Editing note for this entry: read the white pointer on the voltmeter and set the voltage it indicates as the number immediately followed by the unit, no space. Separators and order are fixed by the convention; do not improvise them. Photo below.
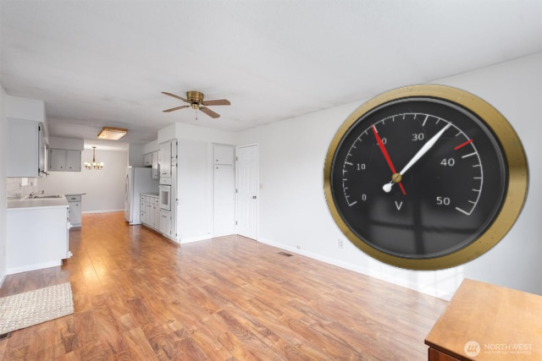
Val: 34V
